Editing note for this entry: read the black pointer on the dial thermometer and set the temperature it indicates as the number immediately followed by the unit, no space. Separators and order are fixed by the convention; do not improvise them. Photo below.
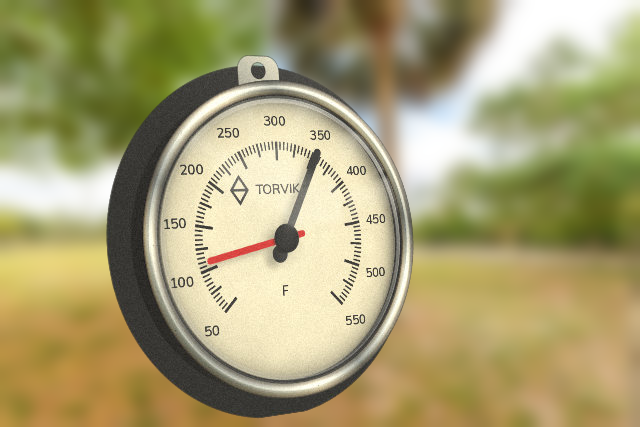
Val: 350°F
